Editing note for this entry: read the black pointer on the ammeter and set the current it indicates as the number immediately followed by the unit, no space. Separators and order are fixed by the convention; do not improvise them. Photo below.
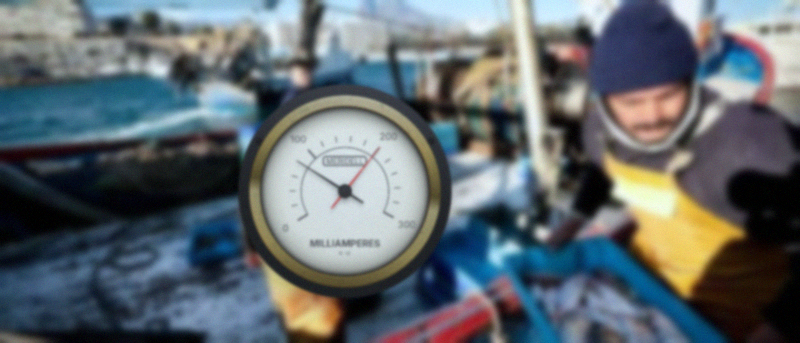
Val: 80mA
